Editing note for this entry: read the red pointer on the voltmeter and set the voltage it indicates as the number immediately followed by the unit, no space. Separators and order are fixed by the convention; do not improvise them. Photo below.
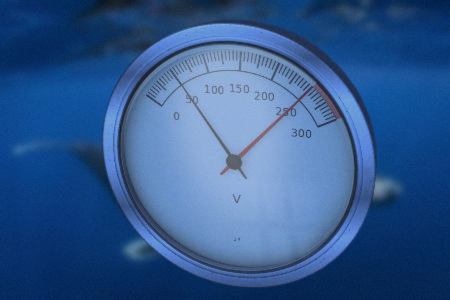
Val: 250V
